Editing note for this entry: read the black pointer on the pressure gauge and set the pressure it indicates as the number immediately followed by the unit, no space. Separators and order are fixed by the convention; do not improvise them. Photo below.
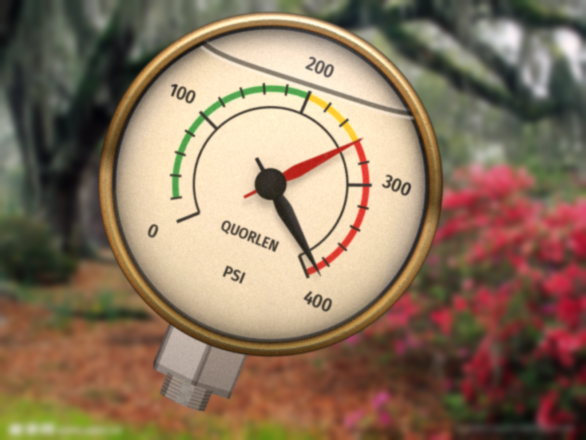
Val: 390psi
